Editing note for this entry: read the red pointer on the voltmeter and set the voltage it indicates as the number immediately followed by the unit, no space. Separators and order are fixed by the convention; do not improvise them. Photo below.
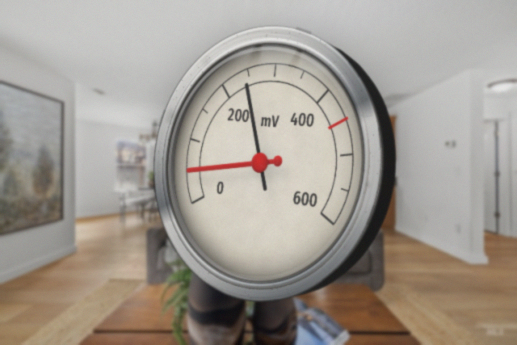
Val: 50mV
